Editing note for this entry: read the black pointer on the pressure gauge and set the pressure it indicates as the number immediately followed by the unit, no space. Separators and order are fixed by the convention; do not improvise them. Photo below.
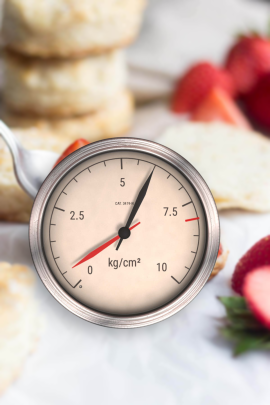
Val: 6kg/cm²
